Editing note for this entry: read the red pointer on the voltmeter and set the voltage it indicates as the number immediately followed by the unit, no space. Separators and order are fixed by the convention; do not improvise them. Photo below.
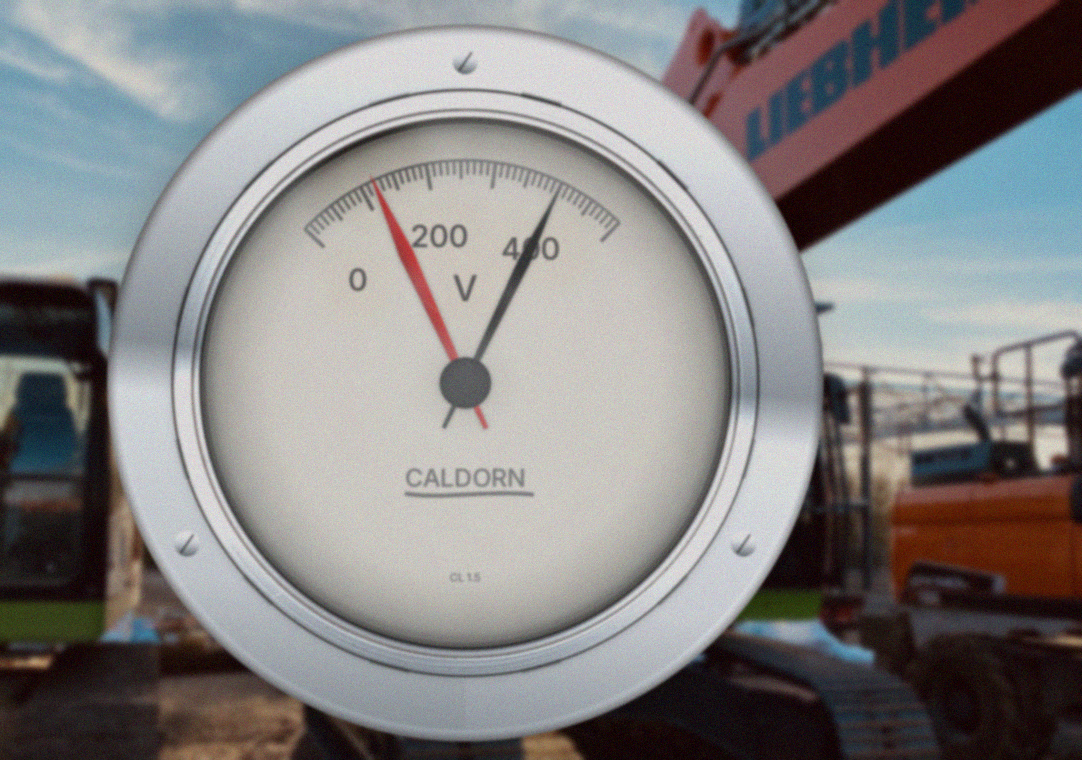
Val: 120V
